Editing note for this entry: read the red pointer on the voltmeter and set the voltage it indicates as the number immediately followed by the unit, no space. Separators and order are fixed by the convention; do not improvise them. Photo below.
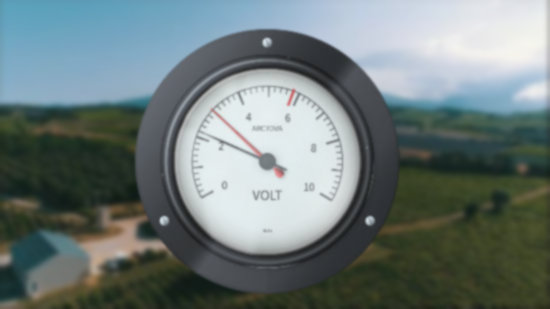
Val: 3V
